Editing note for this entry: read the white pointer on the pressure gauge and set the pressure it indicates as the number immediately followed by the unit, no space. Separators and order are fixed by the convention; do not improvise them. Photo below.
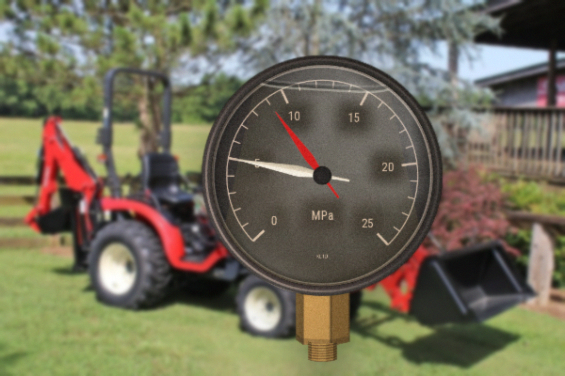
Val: 5MPa
